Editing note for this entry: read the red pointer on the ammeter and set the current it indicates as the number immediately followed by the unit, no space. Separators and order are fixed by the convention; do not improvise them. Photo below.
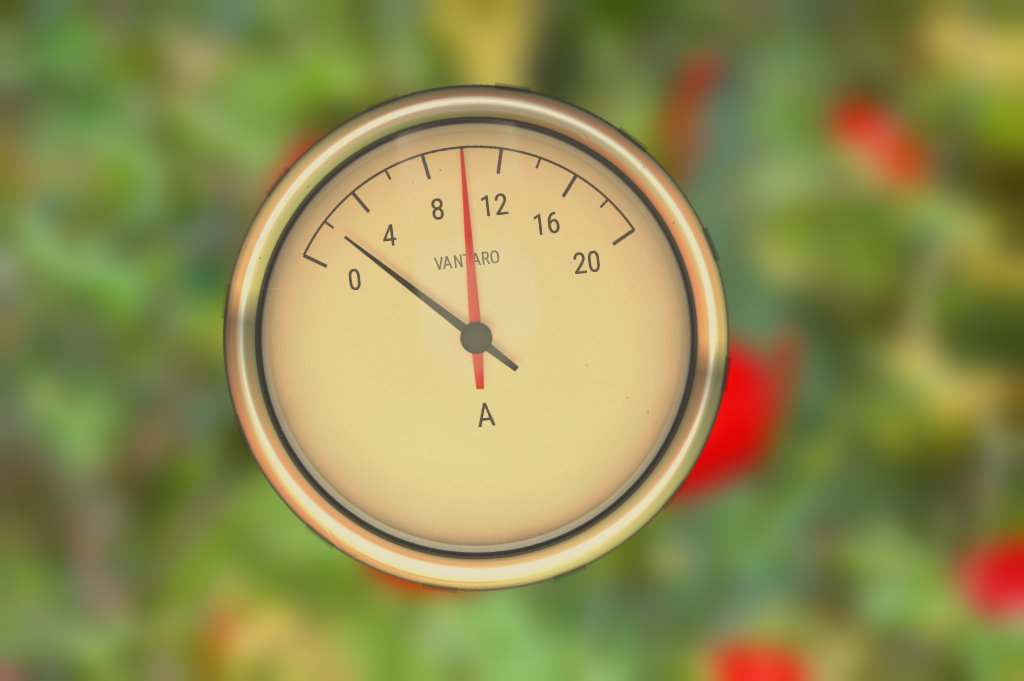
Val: 10A
